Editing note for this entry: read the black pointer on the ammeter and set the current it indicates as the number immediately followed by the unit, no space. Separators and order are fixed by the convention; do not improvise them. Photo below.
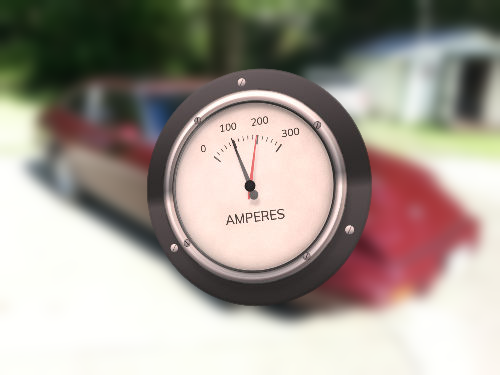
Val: 100A
